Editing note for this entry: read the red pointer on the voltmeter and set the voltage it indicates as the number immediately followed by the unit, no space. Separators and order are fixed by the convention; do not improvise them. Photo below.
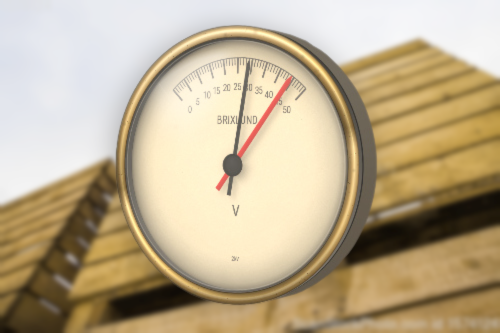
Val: 45V
